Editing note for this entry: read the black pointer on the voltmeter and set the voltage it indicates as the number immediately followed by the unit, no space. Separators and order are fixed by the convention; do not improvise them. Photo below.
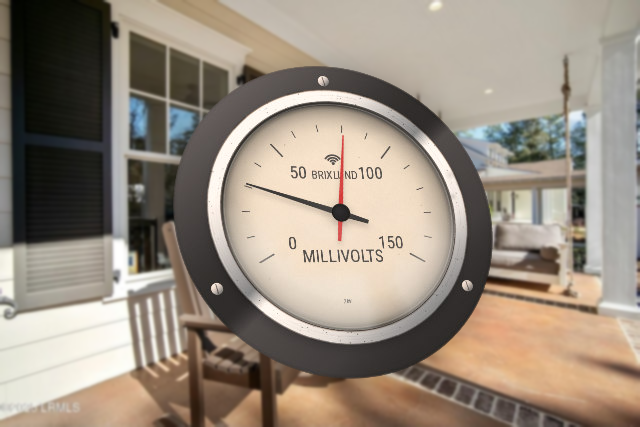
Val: 30mV
